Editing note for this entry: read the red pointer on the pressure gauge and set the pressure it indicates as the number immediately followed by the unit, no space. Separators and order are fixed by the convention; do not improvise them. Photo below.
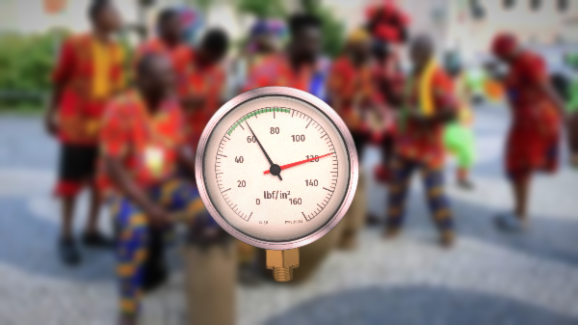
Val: 120psi
